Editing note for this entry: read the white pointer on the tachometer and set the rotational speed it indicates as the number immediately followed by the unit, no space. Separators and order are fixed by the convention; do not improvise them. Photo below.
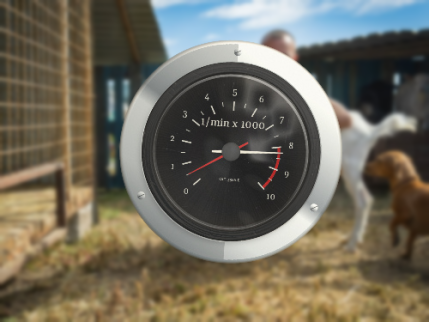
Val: 8250rpm
